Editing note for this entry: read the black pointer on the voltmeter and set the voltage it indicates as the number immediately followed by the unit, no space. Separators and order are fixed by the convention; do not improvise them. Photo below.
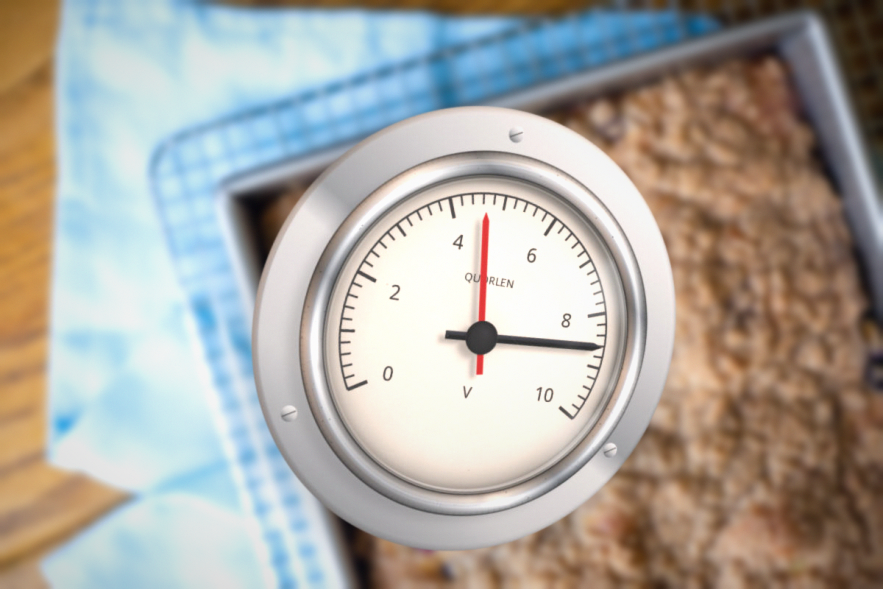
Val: 8.6V
